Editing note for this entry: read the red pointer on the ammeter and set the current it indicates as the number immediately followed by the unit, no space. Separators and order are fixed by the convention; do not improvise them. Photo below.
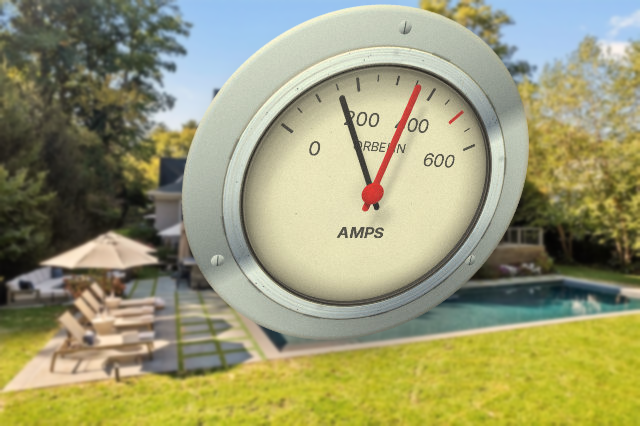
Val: 350A
